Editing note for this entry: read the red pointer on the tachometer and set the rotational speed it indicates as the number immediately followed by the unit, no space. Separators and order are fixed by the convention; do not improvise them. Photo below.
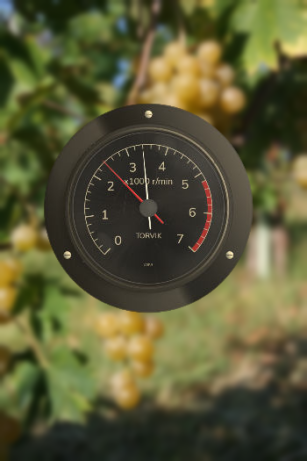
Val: 2400rpm
